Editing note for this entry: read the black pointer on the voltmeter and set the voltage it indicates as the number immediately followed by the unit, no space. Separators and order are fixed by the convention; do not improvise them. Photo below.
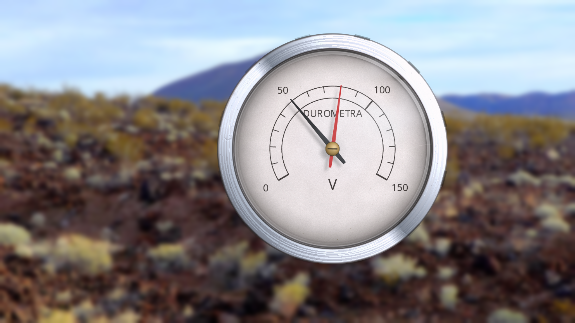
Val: 50V
